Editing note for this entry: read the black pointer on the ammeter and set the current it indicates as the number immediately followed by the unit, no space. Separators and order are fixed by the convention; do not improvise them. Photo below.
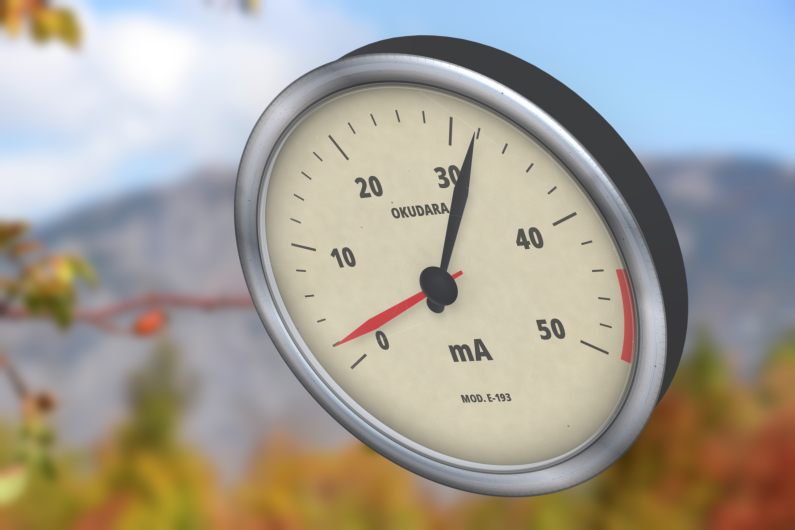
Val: 32mA
